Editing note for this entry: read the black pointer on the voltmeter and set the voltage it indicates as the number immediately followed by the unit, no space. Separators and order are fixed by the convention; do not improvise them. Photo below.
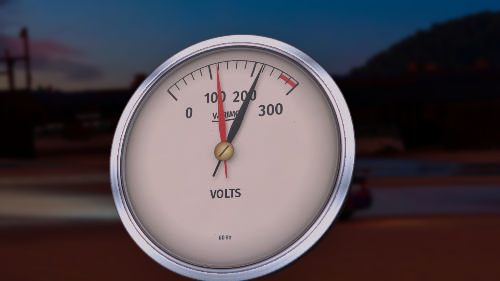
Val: 220V
